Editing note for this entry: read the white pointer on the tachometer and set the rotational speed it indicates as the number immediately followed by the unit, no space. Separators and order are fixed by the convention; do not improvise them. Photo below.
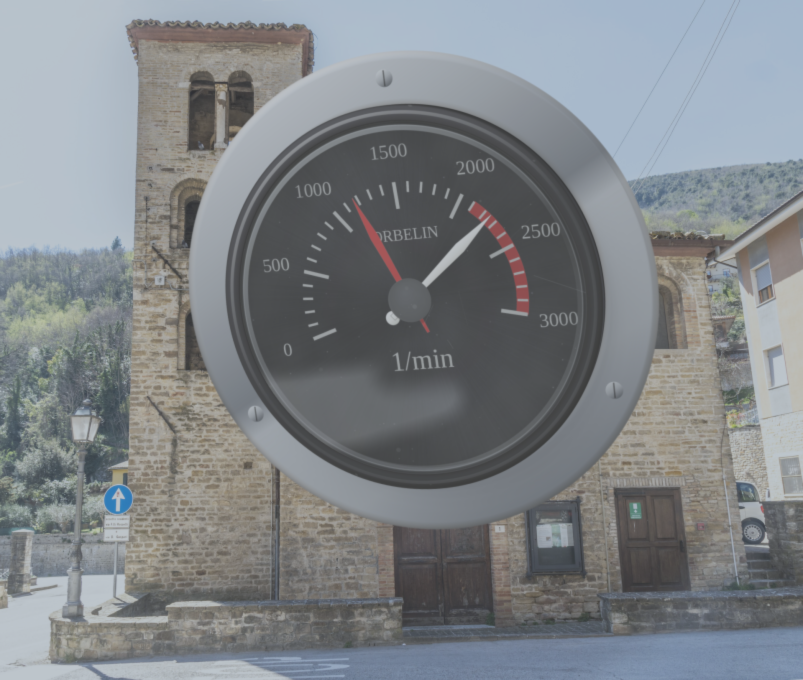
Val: 2250rpm
